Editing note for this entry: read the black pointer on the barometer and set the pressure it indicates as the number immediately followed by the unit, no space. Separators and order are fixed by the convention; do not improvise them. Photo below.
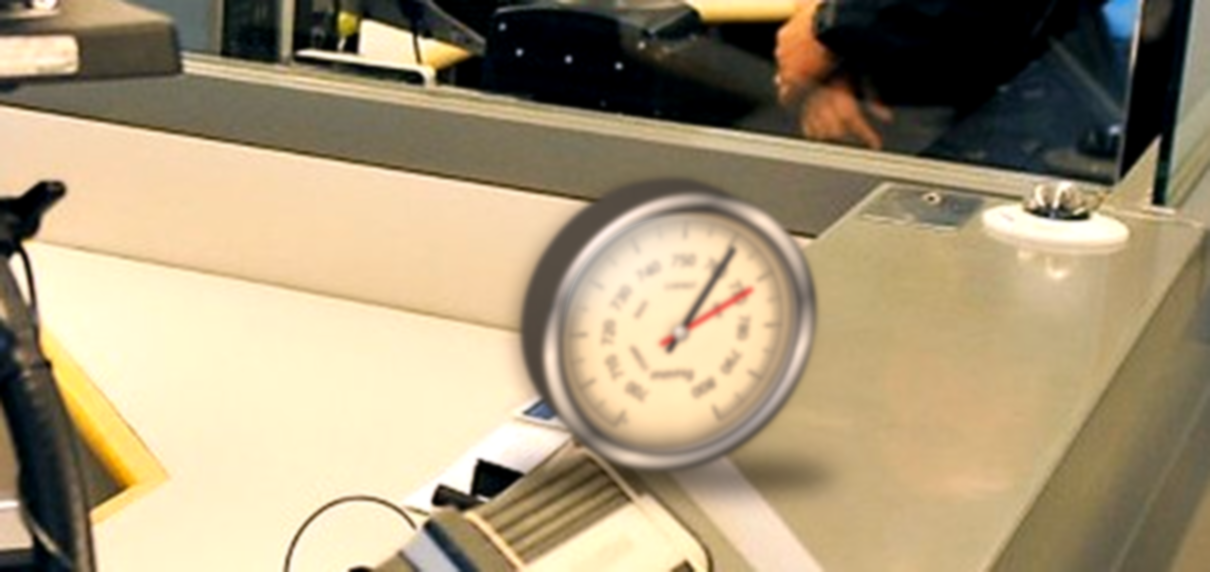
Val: 760mmHg
